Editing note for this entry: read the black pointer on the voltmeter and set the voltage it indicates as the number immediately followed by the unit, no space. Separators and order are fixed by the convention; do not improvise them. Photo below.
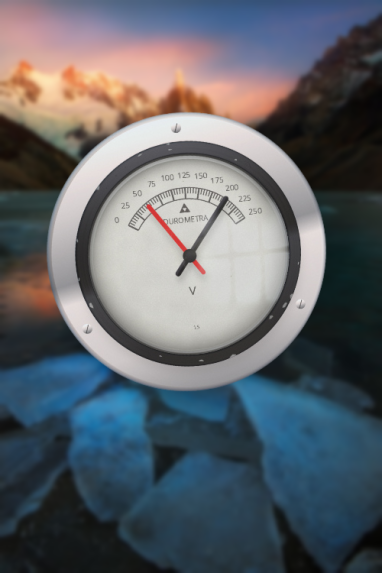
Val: 200V
